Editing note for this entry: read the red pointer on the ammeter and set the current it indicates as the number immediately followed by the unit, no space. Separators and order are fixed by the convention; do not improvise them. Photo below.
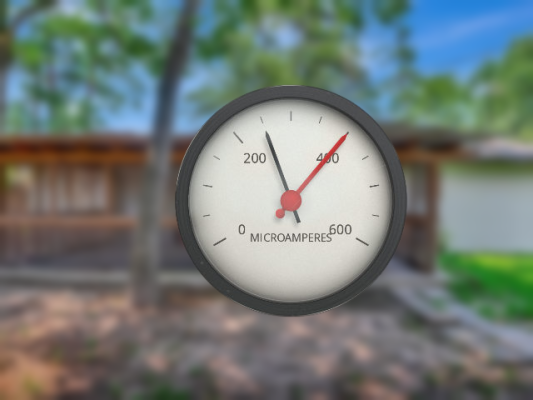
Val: 400µA
